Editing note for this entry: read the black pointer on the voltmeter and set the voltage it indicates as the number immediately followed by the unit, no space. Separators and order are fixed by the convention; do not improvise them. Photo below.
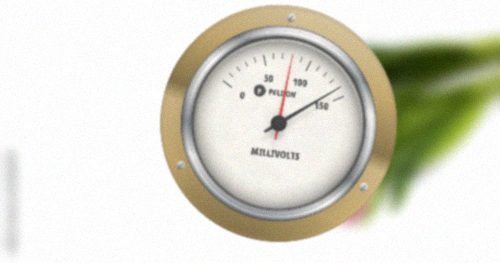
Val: 140mV
